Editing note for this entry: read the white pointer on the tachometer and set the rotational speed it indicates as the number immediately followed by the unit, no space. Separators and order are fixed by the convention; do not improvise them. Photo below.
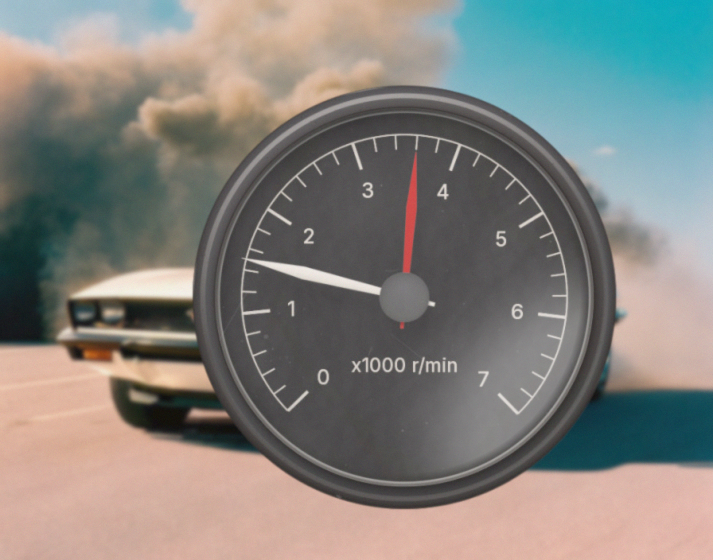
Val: 1500rpm
